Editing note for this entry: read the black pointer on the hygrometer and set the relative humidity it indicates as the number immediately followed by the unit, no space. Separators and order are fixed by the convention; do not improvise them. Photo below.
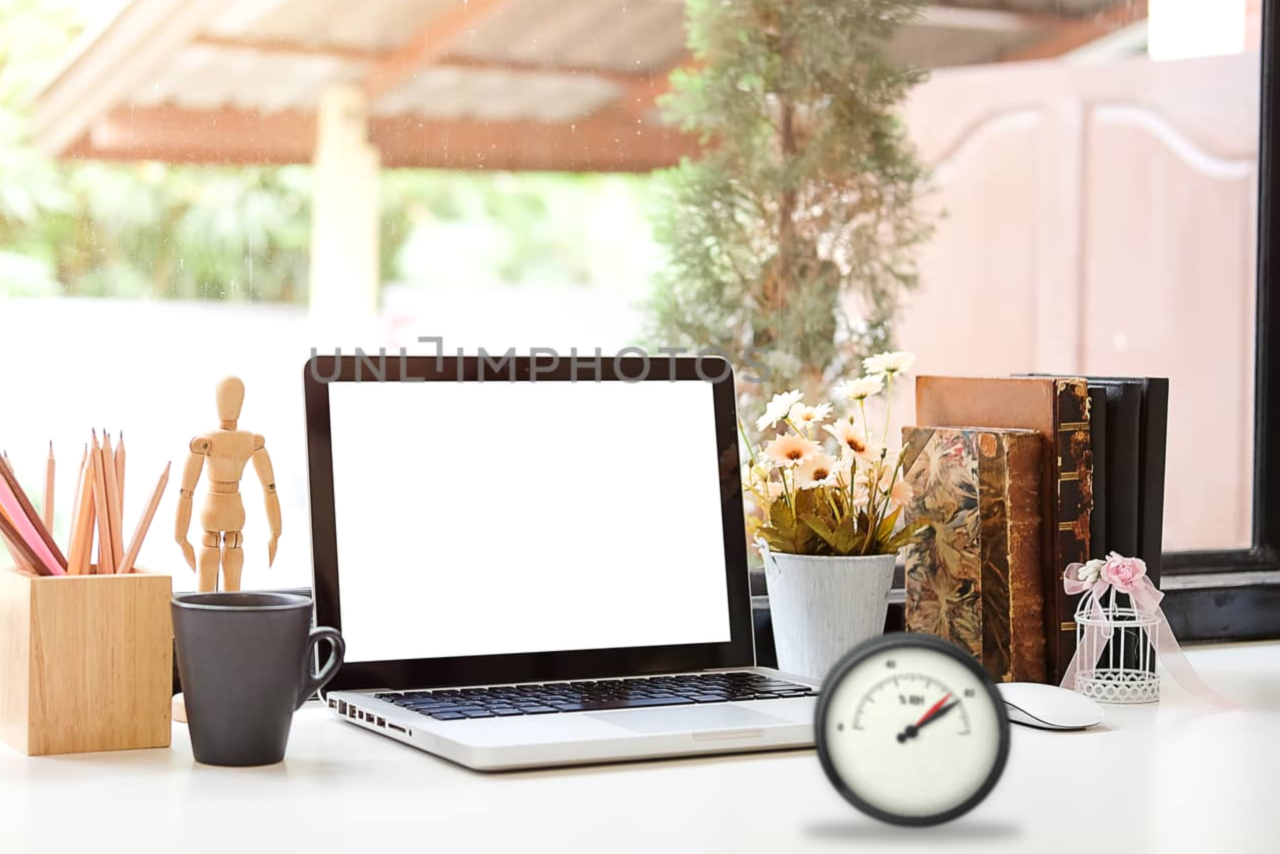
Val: 80%
